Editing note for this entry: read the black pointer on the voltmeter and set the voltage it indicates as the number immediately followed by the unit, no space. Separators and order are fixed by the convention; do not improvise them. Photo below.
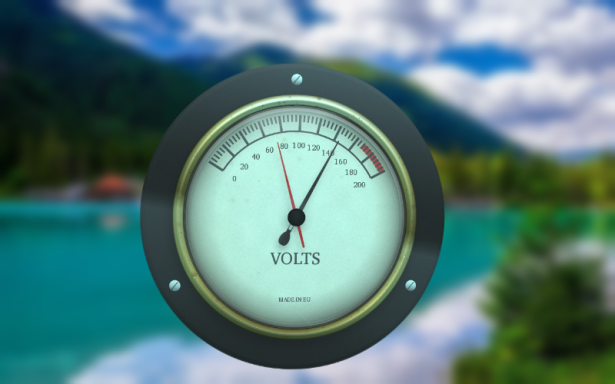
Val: 144V
